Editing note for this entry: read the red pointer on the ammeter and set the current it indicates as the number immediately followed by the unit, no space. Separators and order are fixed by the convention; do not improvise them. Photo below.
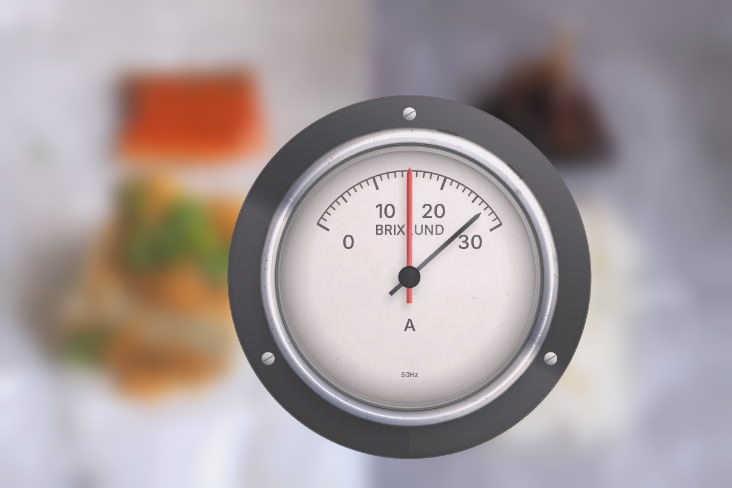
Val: 15A
